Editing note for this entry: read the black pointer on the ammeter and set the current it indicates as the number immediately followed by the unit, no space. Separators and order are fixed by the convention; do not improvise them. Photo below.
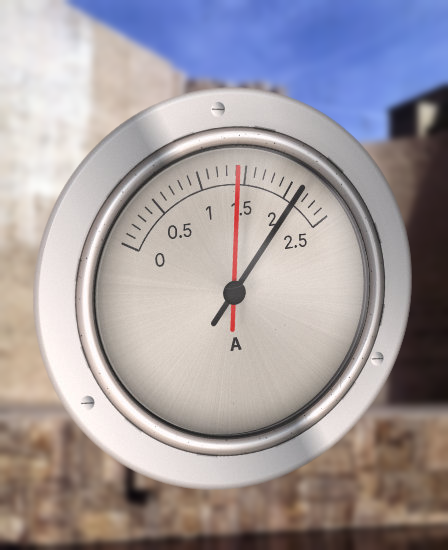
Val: 2.1A
